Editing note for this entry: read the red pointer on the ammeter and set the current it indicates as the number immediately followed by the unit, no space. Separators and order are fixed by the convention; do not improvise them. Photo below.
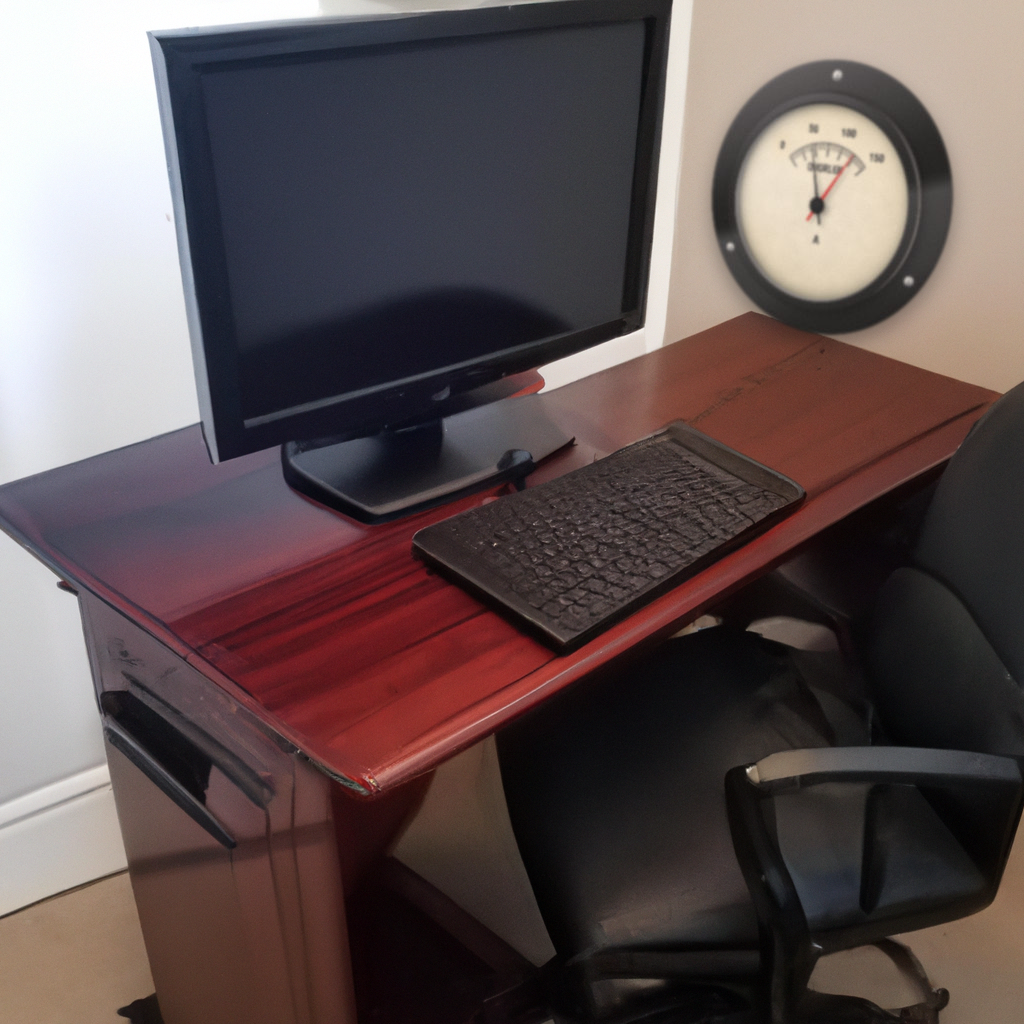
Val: 125A
